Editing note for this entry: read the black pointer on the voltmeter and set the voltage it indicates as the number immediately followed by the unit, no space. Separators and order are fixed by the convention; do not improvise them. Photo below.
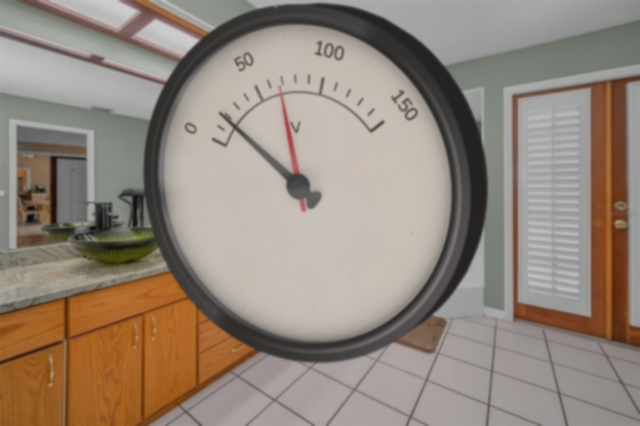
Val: 20V
